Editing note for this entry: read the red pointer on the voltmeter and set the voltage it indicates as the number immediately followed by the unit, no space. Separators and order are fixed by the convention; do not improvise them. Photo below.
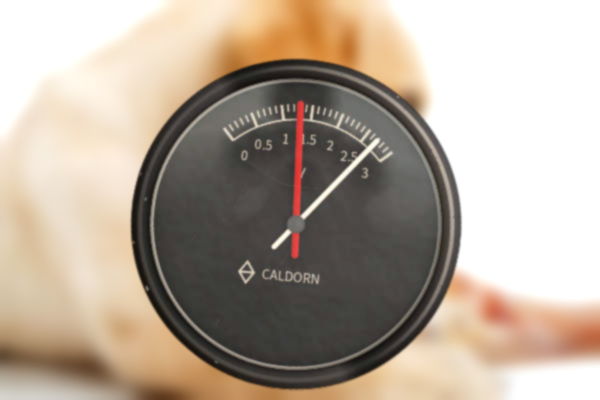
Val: 1.3V
